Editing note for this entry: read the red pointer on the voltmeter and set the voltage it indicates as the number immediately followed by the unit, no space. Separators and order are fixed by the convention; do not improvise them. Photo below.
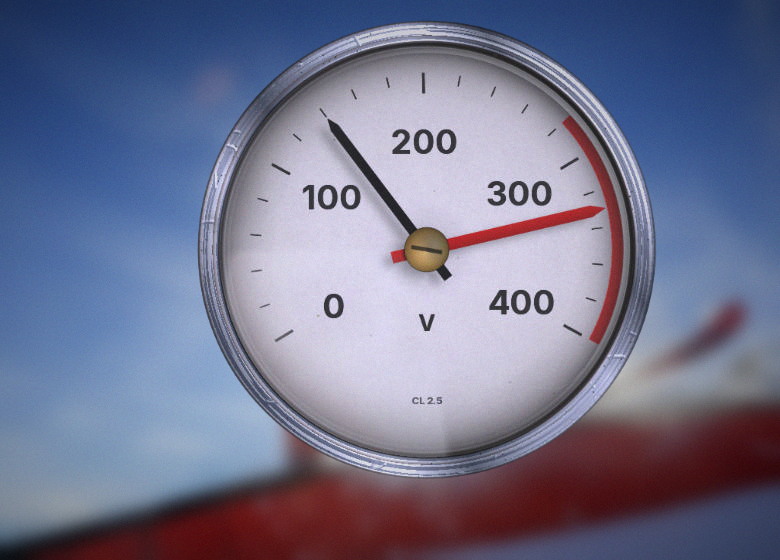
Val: 330V
